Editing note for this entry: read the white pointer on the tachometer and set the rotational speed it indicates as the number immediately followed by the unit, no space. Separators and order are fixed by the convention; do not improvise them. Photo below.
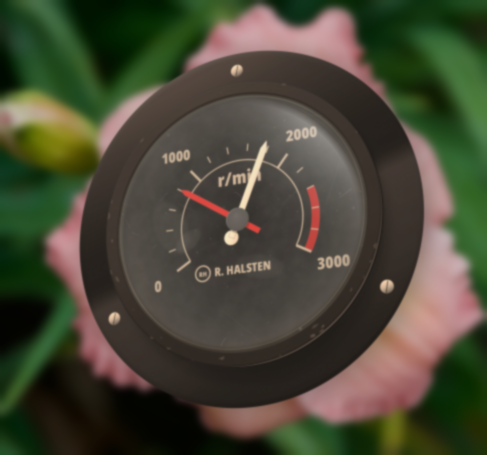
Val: 1800rpm
